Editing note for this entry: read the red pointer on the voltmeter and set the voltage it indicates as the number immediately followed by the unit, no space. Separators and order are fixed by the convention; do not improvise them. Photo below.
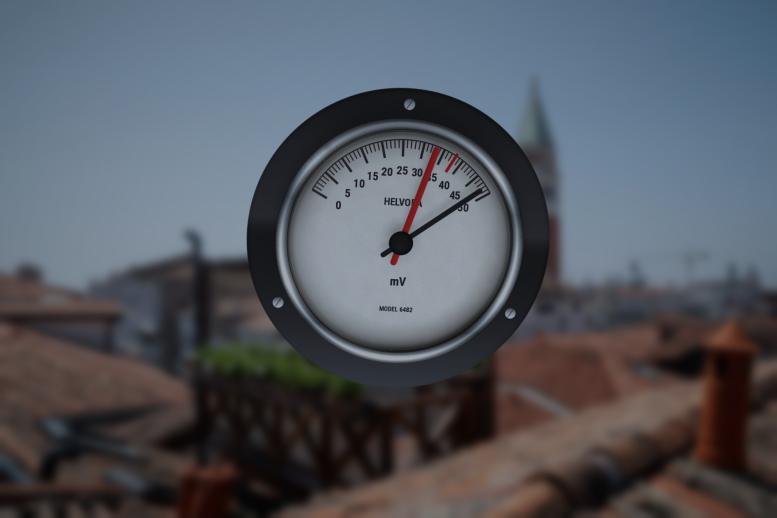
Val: 33mV
